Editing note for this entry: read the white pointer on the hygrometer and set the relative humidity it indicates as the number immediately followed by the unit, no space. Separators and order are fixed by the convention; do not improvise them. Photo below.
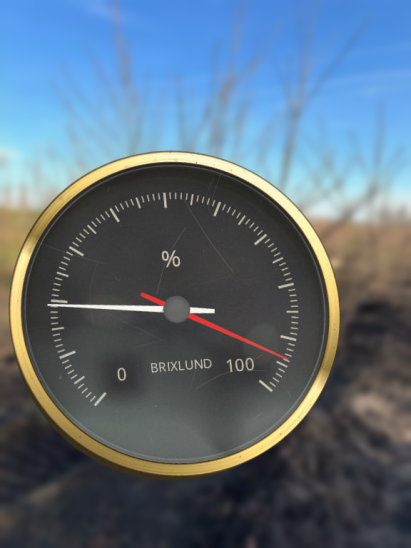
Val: 19%
